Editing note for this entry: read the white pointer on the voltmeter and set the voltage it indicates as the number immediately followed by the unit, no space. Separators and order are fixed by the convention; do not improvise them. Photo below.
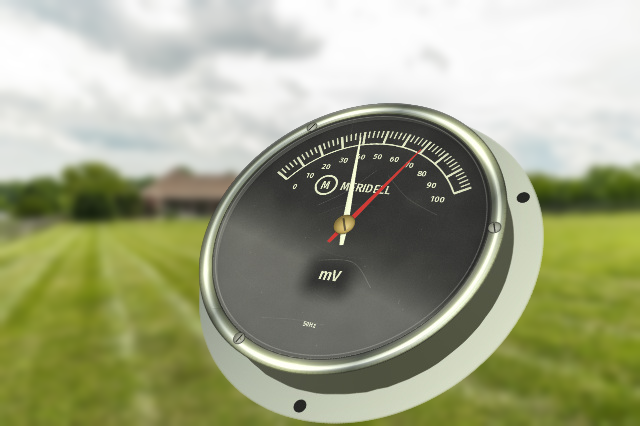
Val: 40mV
